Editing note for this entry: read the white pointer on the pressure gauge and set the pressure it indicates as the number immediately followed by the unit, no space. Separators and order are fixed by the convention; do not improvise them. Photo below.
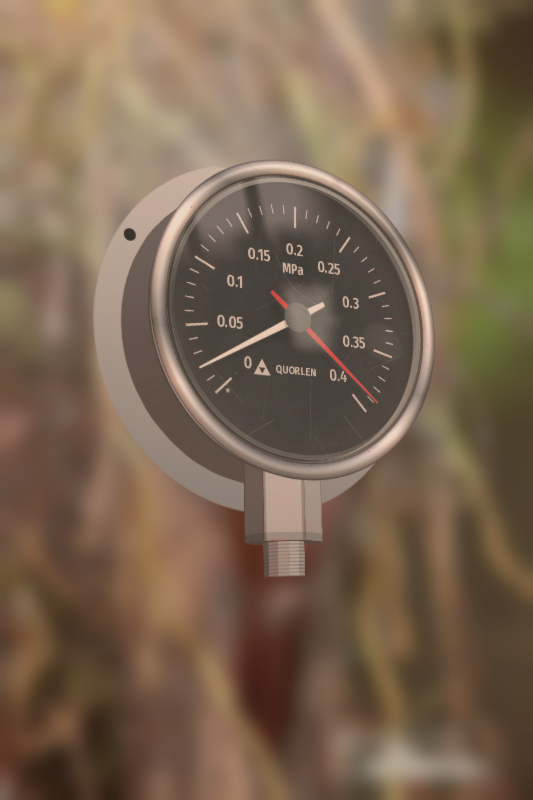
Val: 0.02MPa
